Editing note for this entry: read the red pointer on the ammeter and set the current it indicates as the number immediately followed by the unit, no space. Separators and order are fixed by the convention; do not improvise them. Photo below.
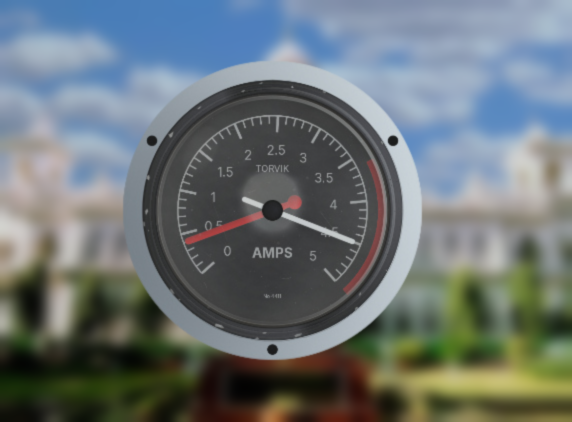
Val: 0.4A
